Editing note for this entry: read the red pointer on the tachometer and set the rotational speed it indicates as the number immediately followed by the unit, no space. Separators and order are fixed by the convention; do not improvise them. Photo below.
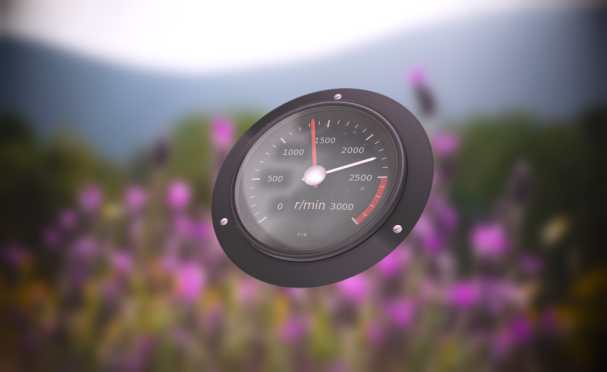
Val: 1350rpm
